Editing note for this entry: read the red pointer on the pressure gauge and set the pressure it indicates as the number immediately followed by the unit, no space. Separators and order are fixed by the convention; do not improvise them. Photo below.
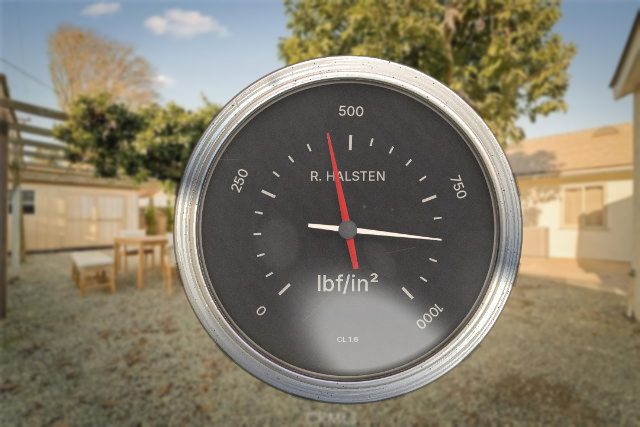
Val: 450psi
